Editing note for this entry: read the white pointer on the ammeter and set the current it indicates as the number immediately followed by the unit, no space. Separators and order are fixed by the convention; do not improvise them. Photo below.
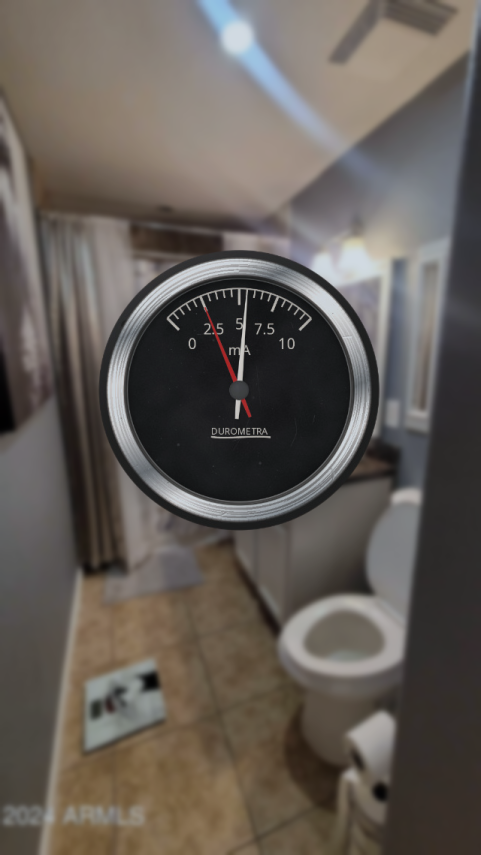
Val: 5.5mA
